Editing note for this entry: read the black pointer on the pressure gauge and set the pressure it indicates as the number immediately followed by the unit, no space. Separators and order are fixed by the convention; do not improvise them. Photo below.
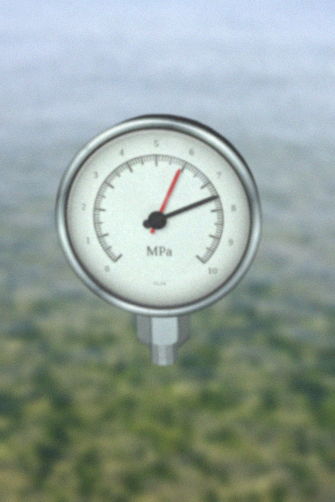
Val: 7.5MPa
